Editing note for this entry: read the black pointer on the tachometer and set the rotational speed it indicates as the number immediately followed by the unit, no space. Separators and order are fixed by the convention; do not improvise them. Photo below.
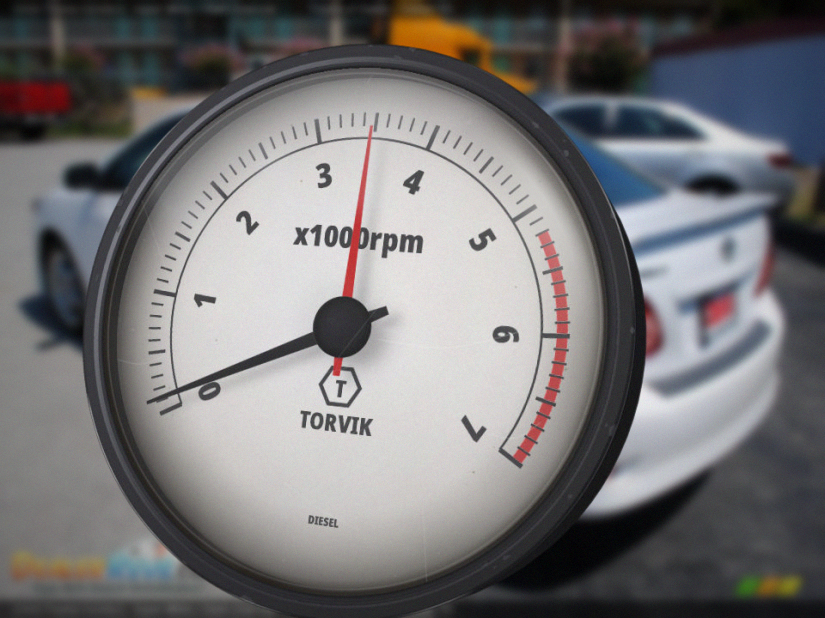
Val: 100rpm
